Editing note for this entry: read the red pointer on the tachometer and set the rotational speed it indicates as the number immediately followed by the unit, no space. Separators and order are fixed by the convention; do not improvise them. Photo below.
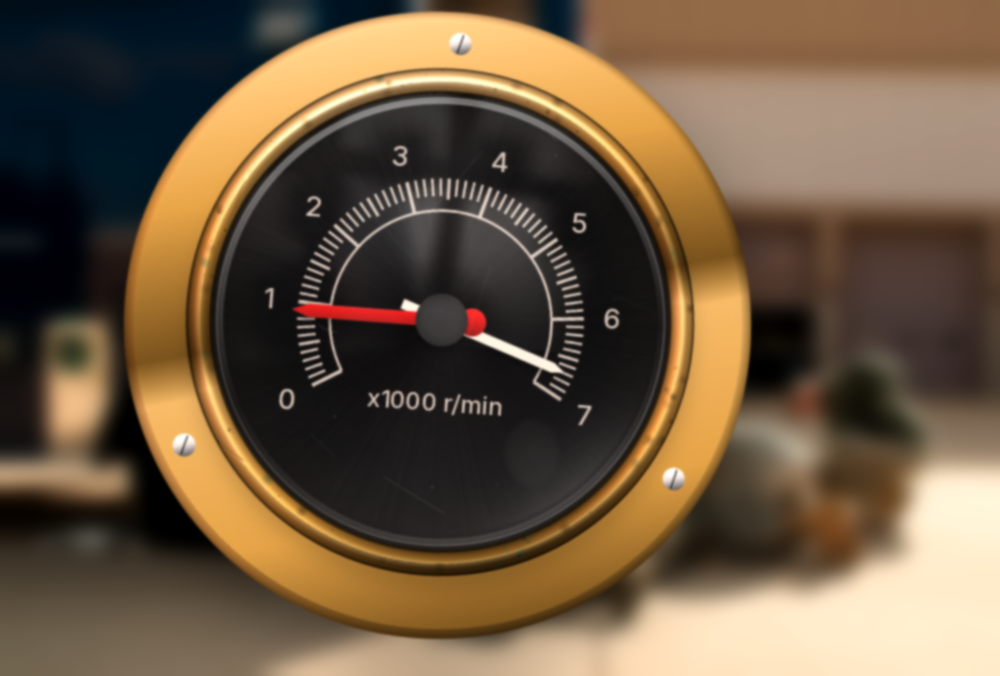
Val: 900rpm
